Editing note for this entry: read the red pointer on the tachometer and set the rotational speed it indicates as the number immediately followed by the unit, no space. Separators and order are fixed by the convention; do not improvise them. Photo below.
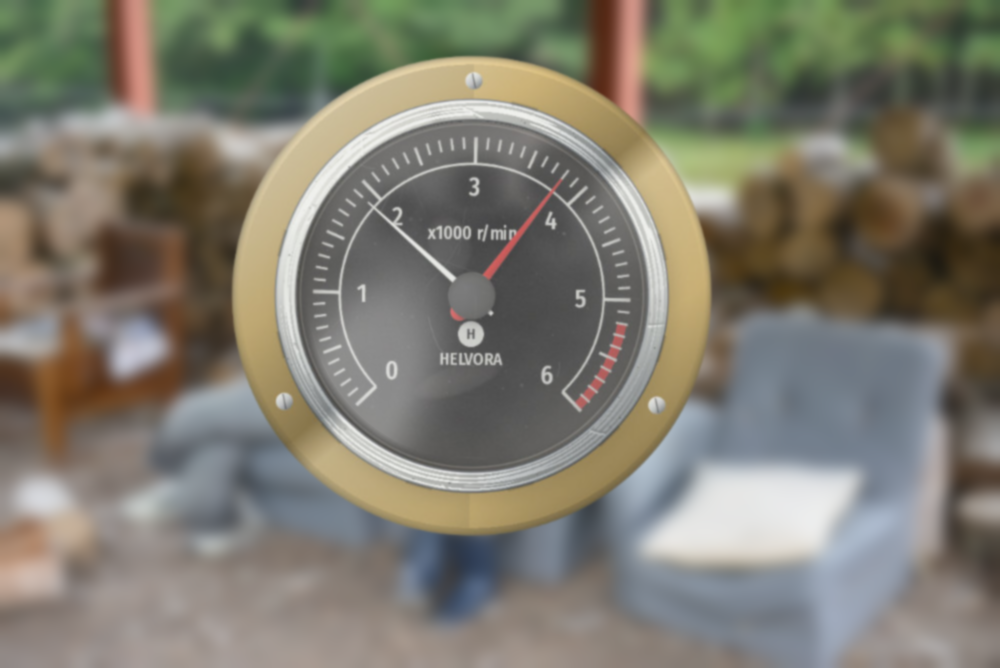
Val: 3800rpm
